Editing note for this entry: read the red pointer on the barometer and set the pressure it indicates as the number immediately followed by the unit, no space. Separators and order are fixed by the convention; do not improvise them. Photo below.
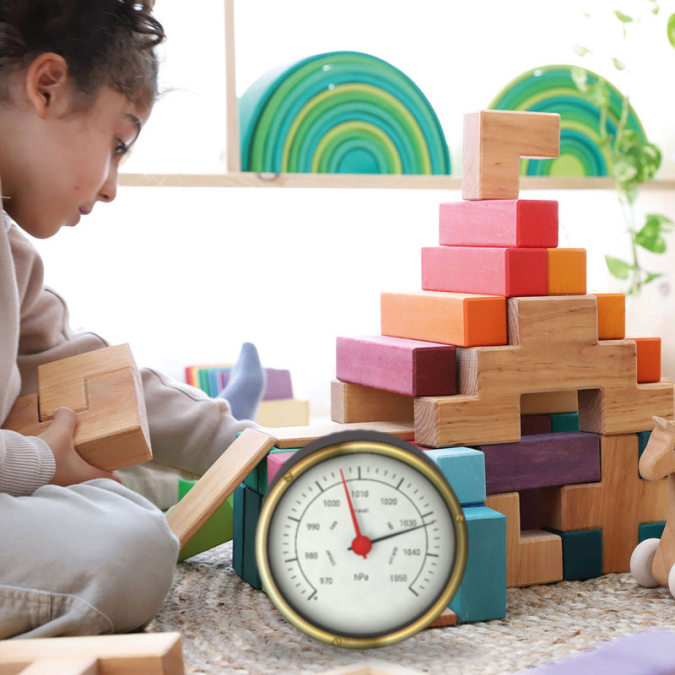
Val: 1006hPa
